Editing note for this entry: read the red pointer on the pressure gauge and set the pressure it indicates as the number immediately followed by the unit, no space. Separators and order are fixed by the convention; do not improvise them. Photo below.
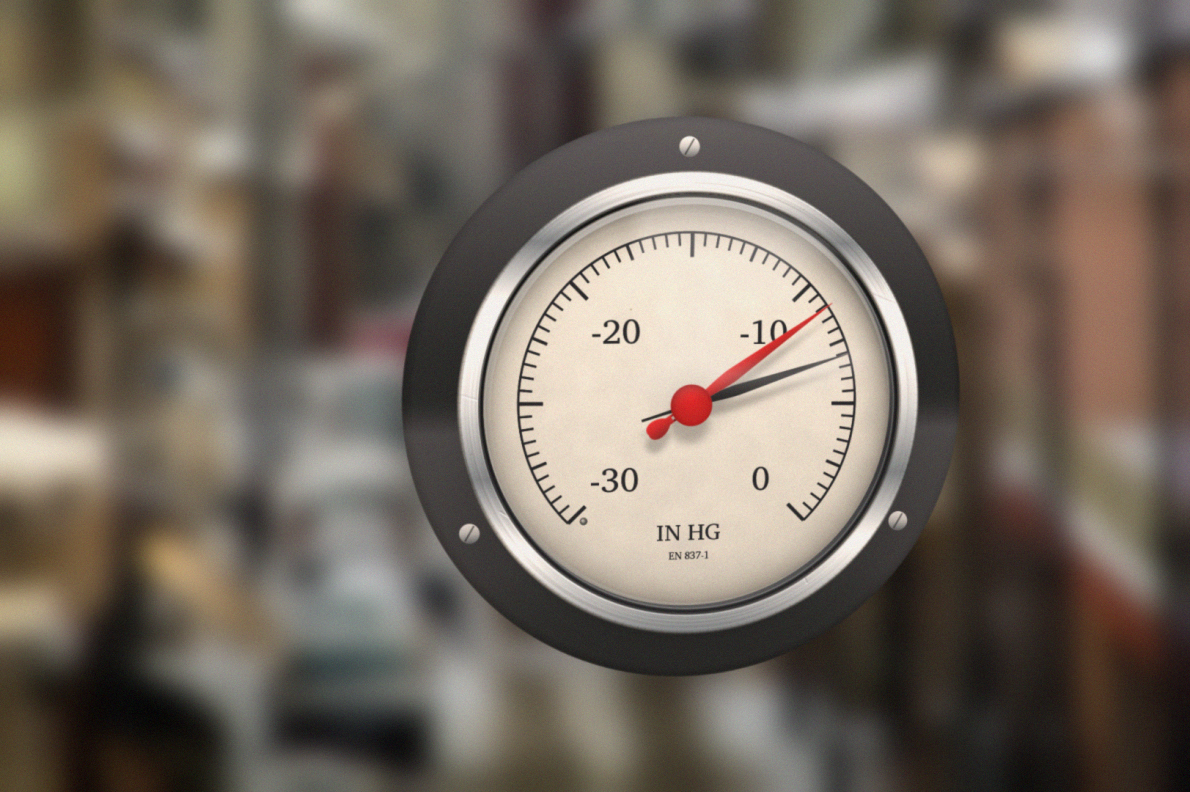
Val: -9inHg
